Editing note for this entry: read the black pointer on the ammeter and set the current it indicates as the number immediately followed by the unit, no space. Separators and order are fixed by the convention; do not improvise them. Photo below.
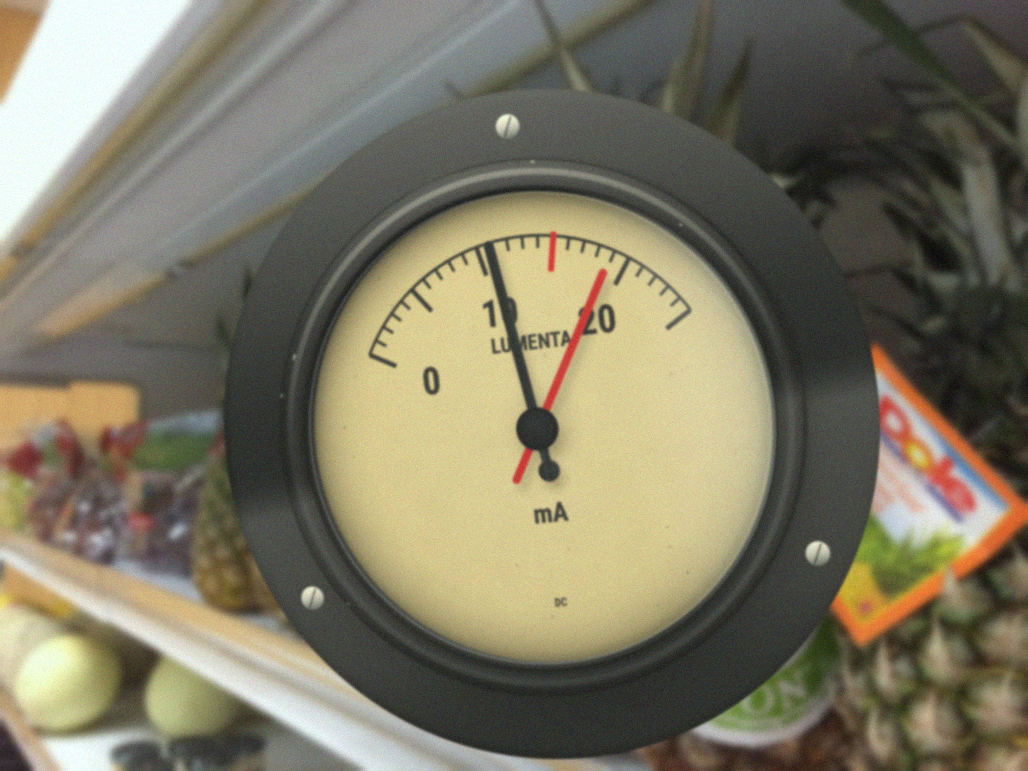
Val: 11mA
